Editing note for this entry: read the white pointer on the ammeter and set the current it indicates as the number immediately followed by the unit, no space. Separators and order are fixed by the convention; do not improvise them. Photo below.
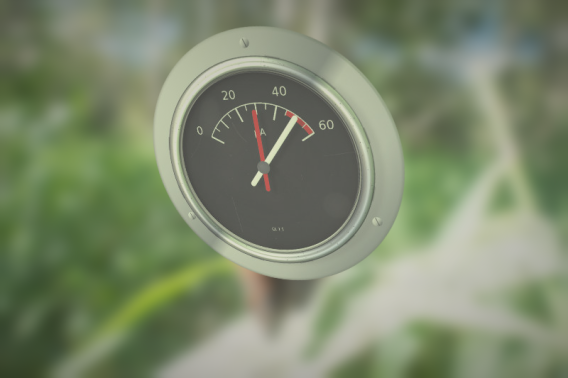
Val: 50µA
